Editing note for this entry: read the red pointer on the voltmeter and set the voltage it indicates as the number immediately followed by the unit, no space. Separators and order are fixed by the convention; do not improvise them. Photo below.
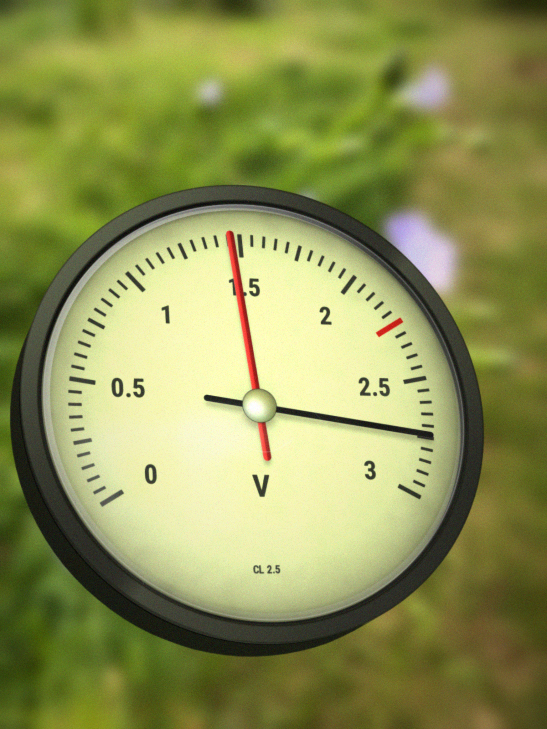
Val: 1.45V
